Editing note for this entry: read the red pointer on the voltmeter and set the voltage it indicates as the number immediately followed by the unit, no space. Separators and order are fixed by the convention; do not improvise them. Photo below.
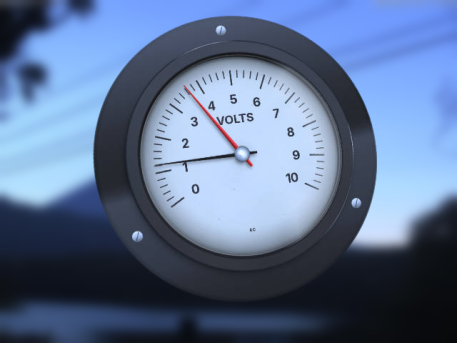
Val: 3.6V
